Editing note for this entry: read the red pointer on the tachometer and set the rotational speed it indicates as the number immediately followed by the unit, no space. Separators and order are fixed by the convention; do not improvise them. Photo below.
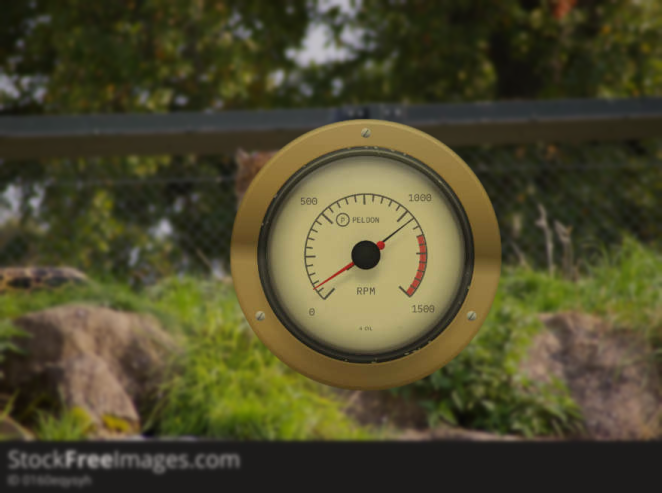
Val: 75rpm
